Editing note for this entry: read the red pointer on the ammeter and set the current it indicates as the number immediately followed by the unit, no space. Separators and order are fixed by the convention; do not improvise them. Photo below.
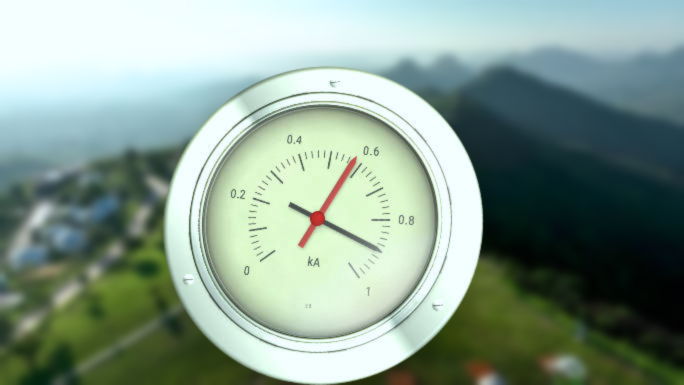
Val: 0.58kA
